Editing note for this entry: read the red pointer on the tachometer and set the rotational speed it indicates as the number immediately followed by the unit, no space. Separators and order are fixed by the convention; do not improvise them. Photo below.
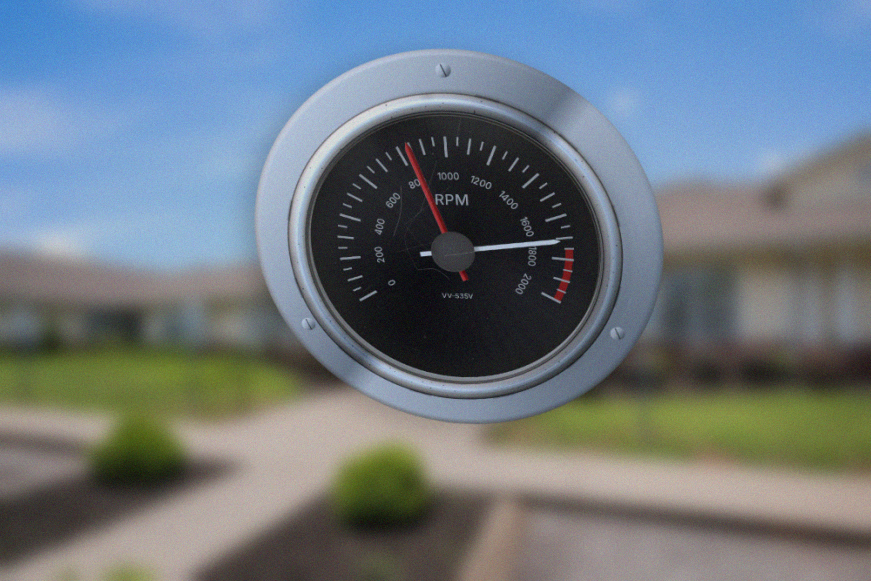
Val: 850rpm
